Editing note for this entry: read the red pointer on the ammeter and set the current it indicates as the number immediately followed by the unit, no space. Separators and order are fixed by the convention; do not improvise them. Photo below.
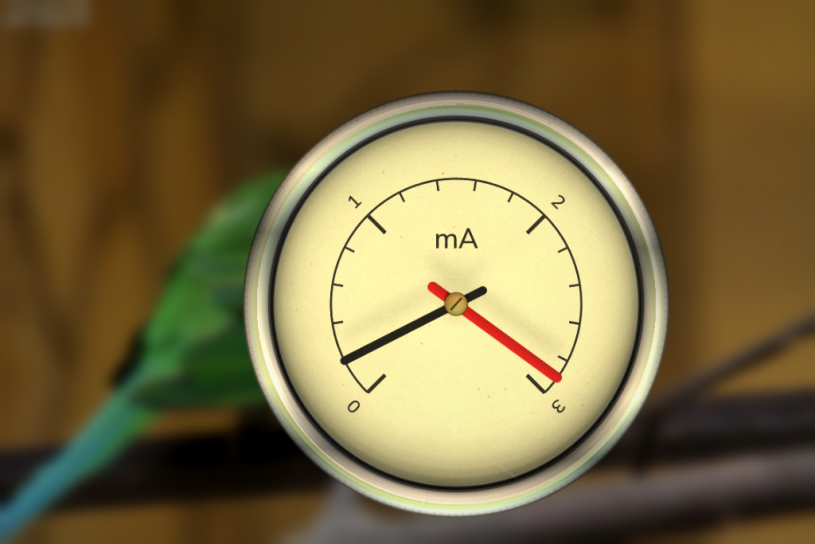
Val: 2.9mA
